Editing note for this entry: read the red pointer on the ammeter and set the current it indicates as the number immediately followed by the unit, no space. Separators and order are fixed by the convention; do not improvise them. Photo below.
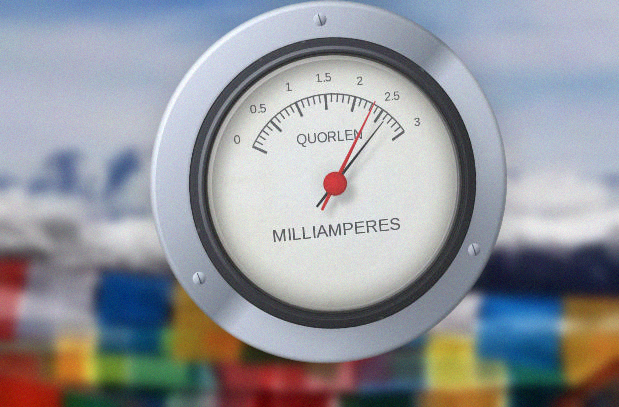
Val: 2.3mA
